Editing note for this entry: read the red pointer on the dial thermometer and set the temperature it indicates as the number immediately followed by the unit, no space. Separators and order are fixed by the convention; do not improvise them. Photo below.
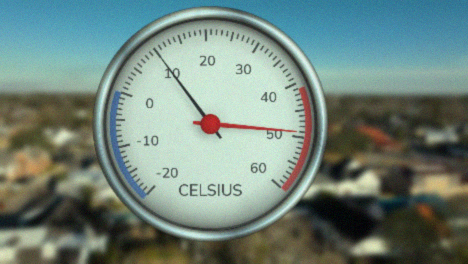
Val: 49°C
